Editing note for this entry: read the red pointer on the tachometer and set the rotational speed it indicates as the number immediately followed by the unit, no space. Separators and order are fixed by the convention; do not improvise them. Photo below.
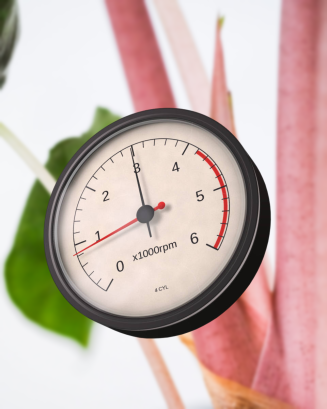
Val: 800rpm
